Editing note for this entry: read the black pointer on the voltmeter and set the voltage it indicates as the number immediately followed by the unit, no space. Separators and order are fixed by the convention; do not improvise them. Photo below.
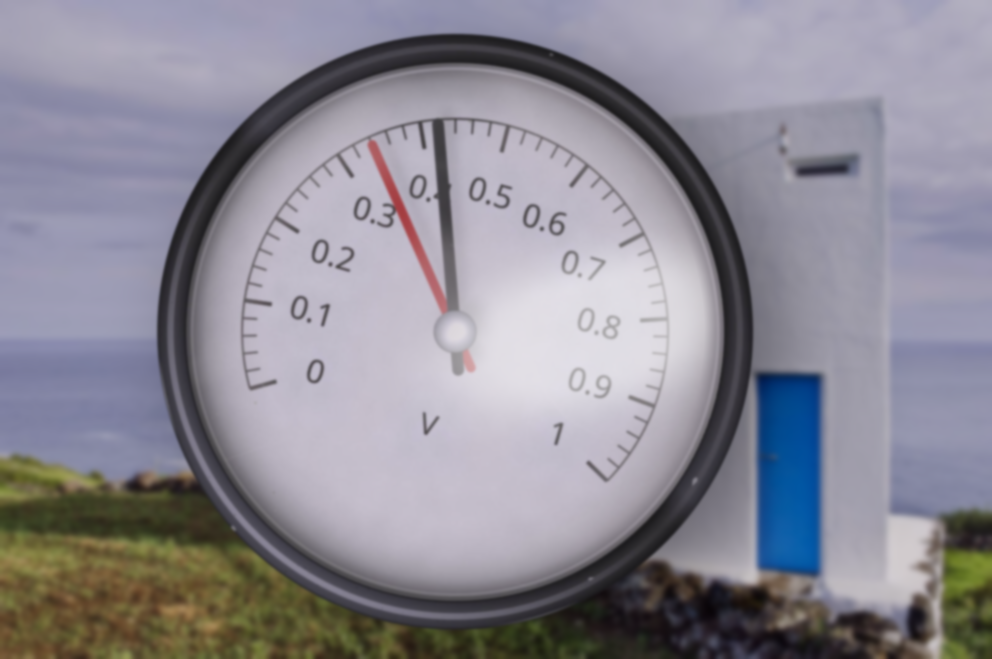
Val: 0.42V
